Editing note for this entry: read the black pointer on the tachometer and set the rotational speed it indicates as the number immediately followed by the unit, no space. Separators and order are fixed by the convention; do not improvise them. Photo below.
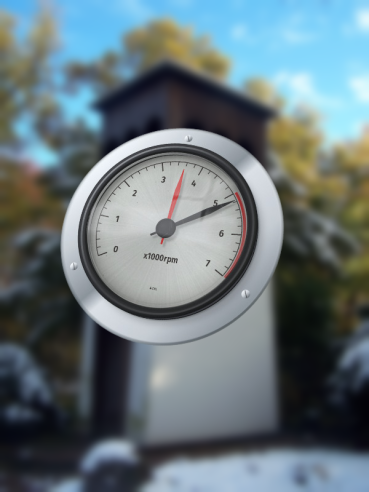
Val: 5200rpm
